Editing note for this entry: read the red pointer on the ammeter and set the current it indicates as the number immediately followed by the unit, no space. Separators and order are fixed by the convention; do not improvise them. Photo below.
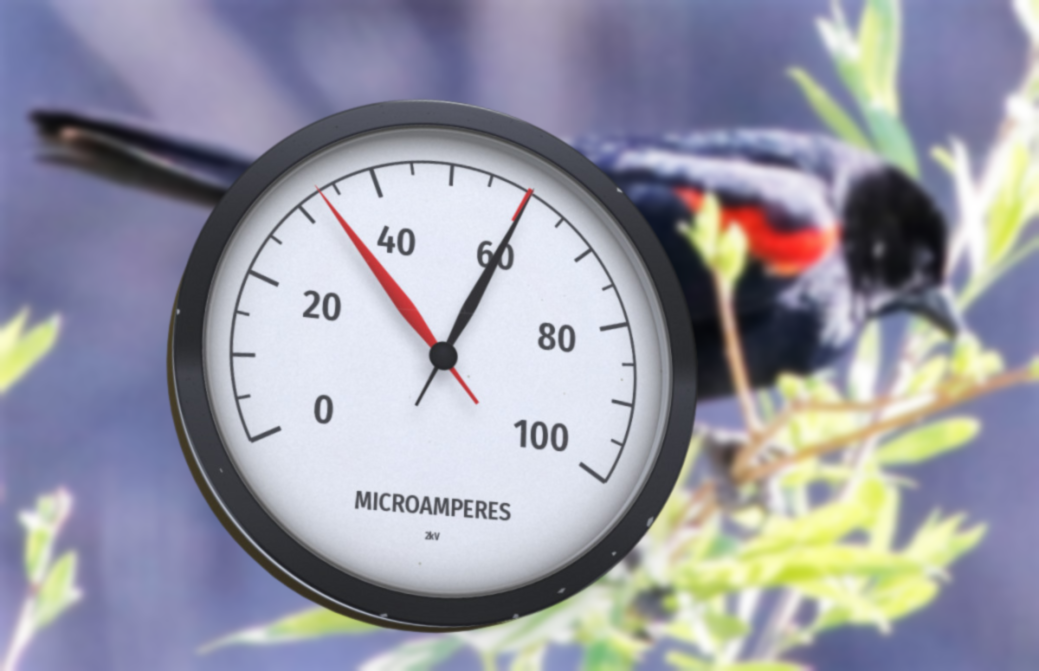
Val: 32.5µA
